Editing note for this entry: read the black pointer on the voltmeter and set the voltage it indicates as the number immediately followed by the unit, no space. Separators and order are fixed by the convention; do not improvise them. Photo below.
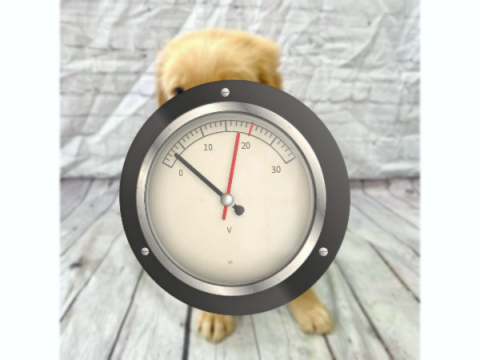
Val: 3V
